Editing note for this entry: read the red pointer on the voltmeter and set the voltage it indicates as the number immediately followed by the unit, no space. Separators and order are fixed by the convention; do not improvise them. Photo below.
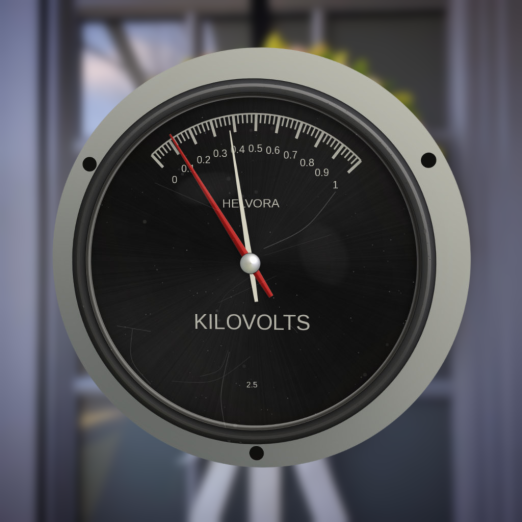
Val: 0.12kV
